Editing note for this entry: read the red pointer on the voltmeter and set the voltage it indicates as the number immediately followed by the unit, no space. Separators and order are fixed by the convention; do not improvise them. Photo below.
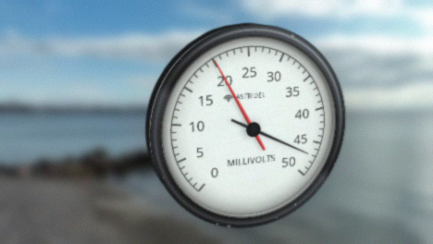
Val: 20mV
